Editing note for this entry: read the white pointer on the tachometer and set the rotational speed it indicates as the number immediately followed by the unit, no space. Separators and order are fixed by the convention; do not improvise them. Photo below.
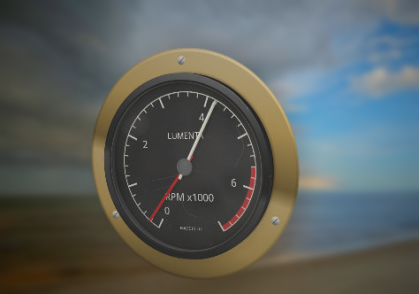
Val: 4200rpm
